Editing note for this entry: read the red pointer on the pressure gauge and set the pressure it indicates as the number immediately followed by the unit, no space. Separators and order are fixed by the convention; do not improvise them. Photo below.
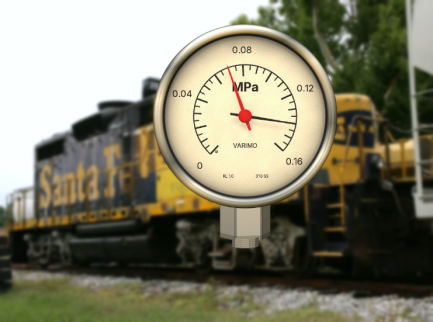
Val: 0.07MPa
